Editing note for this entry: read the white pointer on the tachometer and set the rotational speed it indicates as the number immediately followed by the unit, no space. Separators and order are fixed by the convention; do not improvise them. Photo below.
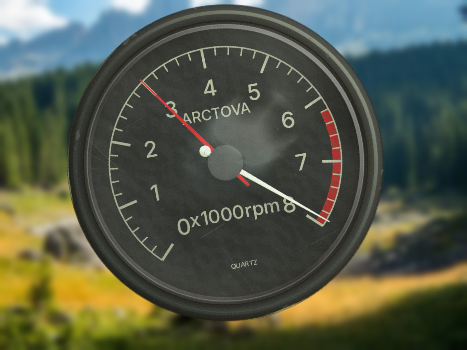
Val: 7900rpm
